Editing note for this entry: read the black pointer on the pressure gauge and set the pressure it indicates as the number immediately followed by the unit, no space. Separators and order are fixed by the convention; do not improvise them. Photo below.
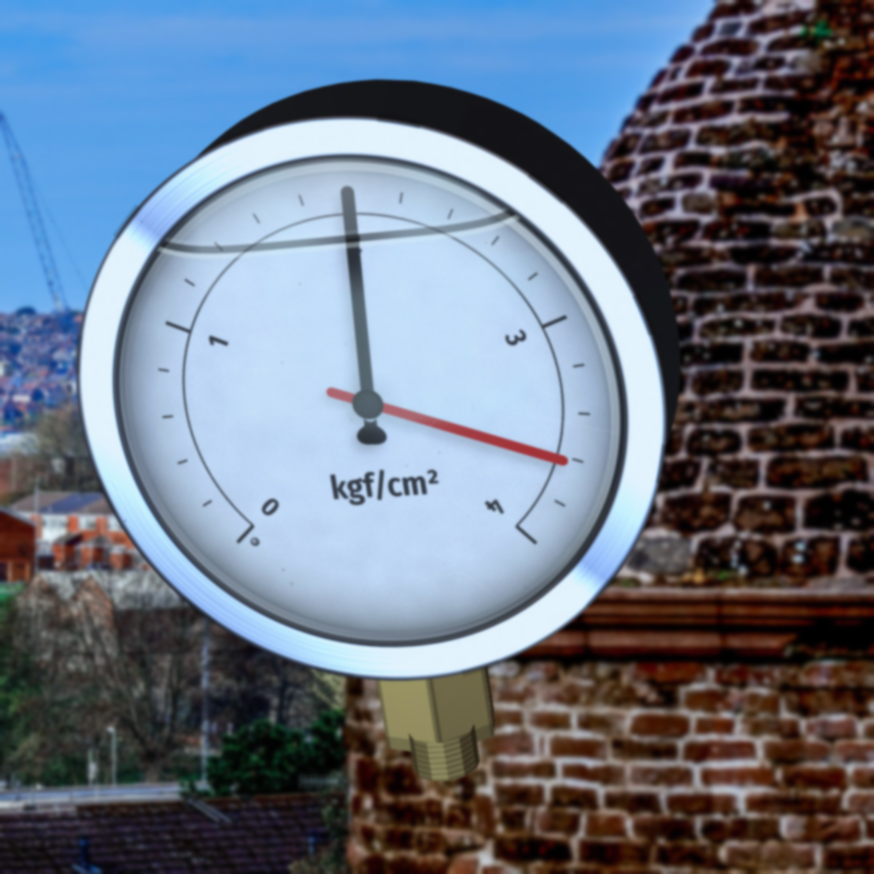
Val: 2kg/cm²
